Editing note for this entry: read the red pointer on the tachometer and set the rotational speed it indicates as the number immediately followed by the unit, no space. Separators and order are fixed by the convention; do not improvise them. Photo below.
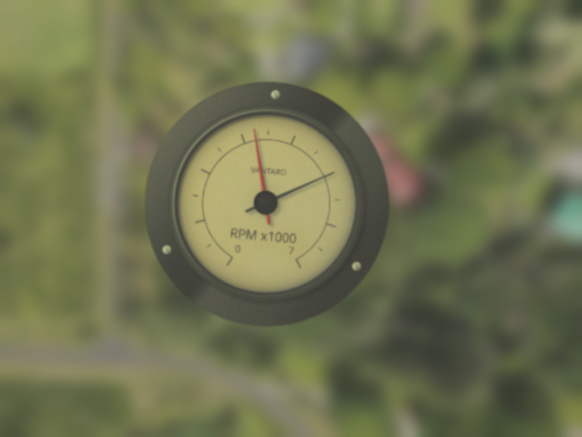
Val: 3250rpm
